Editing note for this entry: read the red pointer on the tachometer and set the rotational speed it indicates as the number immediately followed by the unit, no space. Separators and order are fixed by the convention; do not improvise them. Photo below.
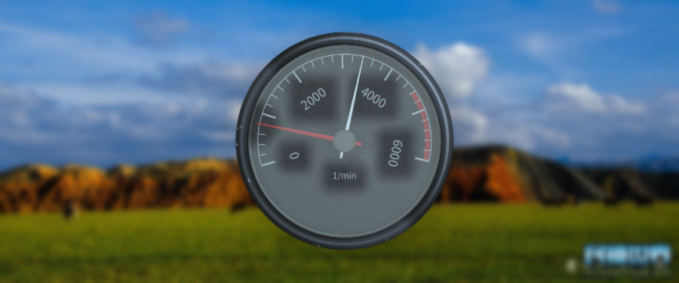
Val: 800rpm
